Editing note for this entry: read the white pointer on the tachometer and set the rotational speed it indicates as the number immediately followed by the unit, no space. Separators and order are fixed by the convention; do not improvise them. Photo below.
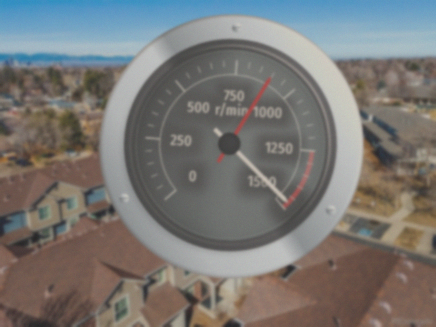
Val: 1475rpm
